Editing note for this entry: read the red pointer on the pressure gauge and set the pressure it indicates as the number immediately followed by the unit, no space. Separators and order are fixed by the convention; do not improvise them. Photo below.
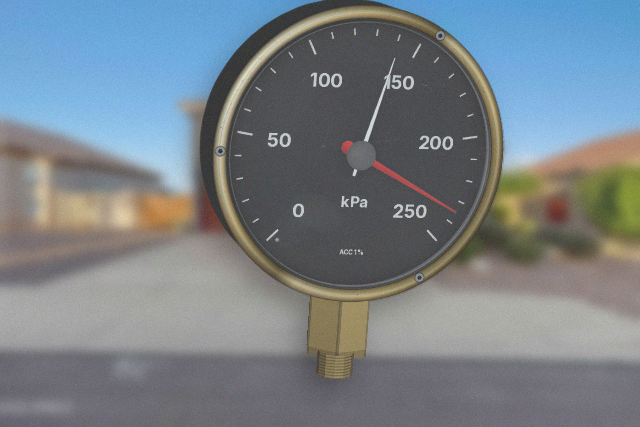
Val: 235kPa
